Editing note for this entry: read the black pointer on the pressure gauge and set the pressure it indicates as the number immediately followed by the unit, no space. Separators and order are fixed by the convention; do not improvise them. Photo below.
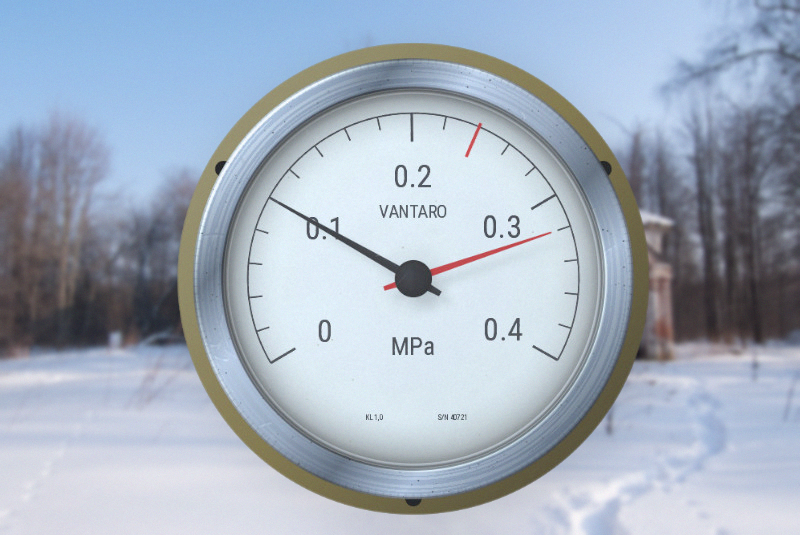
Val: 0.1MPa
